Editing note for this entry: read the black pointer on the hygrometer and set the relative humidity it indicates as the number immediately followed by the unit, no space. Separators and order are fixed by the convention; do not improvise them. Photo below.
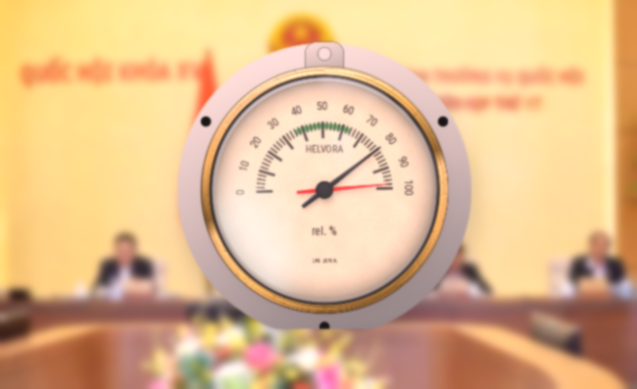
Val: 80%
